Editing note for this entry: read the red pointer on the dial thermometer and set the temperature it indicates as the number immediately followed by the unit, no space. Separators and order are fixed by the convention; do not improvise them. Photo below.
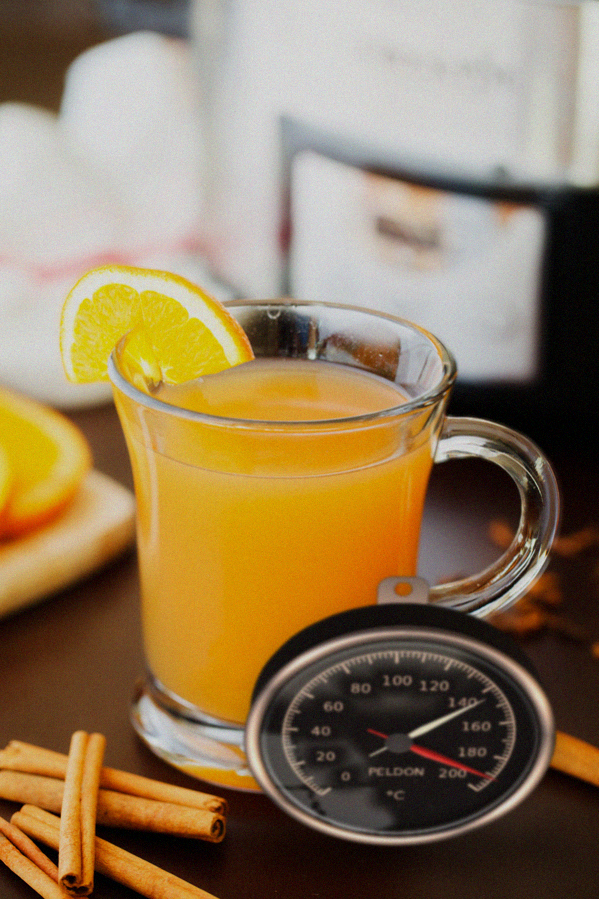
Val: 190°C
